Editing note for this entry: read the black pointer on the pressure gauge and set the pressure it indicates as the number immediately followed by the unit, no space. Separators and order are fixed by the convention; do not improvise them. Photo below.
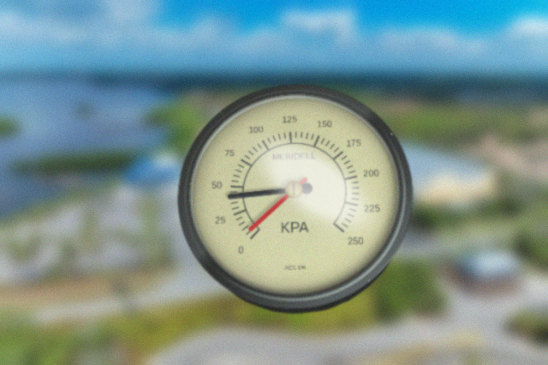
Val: 40kPa
